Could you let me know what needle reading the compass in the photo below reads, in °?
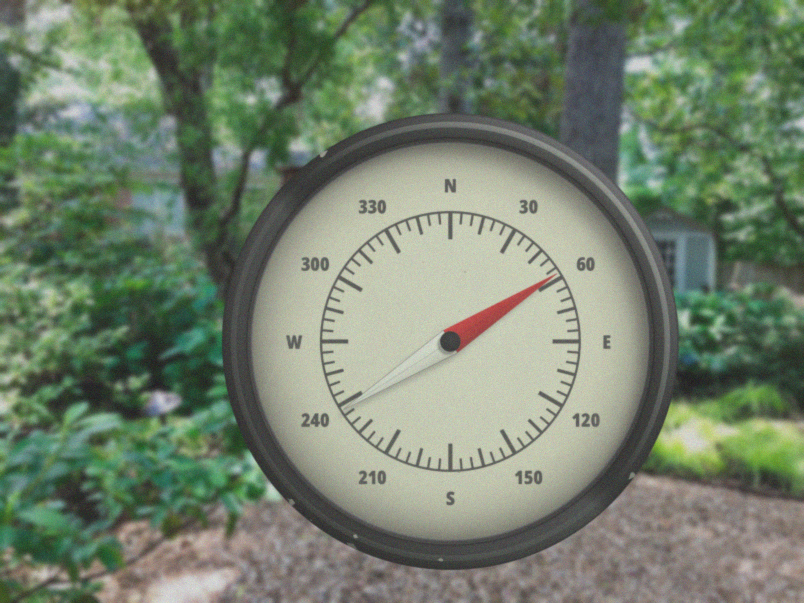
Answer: 57.5 °
